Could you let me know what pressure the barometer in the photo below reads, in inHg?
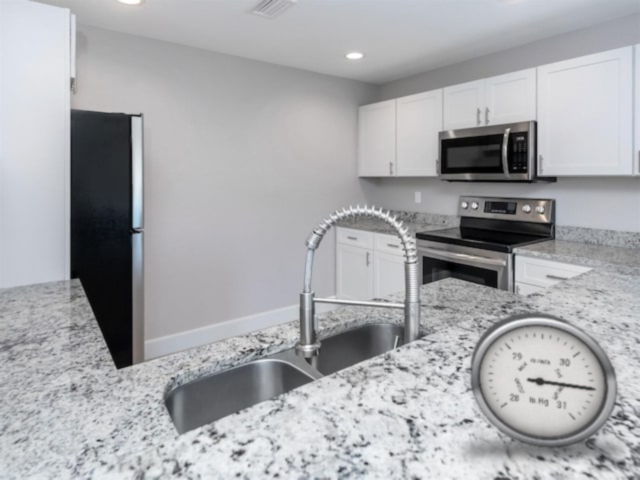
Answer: 30.5 inHg
